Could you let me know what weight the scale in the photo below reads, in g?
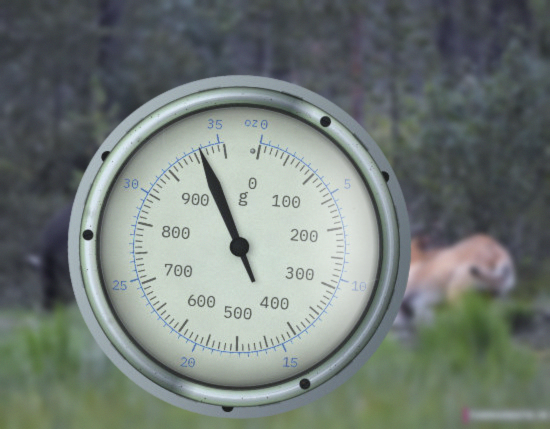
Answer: 960 g
